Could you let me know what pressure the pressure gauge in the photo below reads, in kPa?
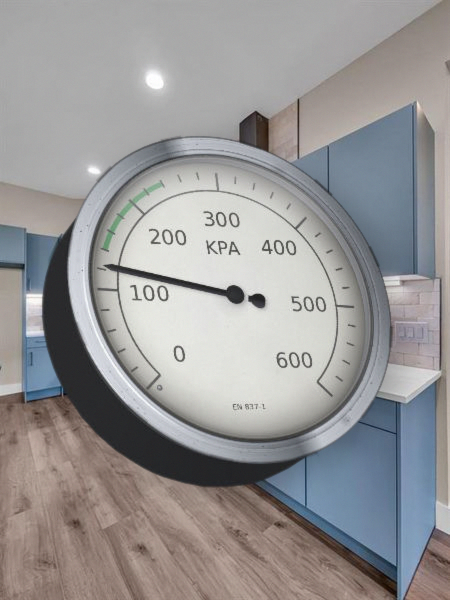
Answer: 120 kPa
